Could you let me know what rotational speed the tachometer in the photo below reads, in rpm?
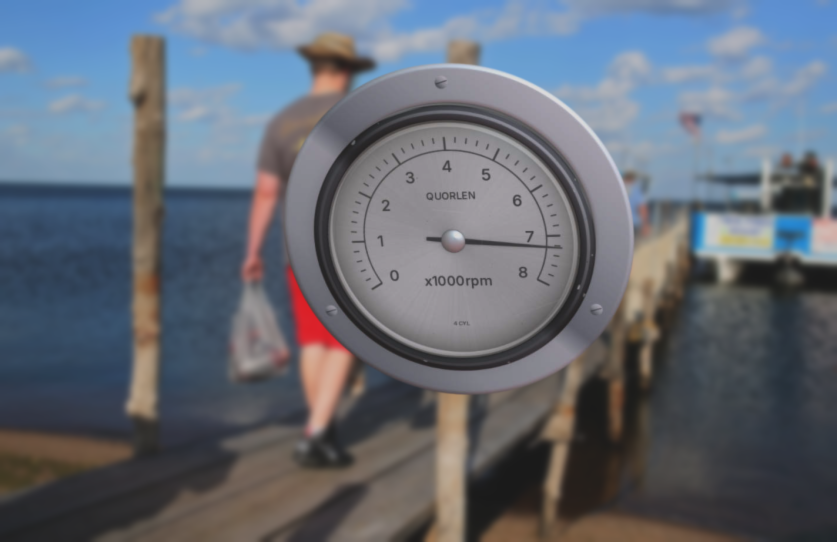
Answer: 7200 rpm
